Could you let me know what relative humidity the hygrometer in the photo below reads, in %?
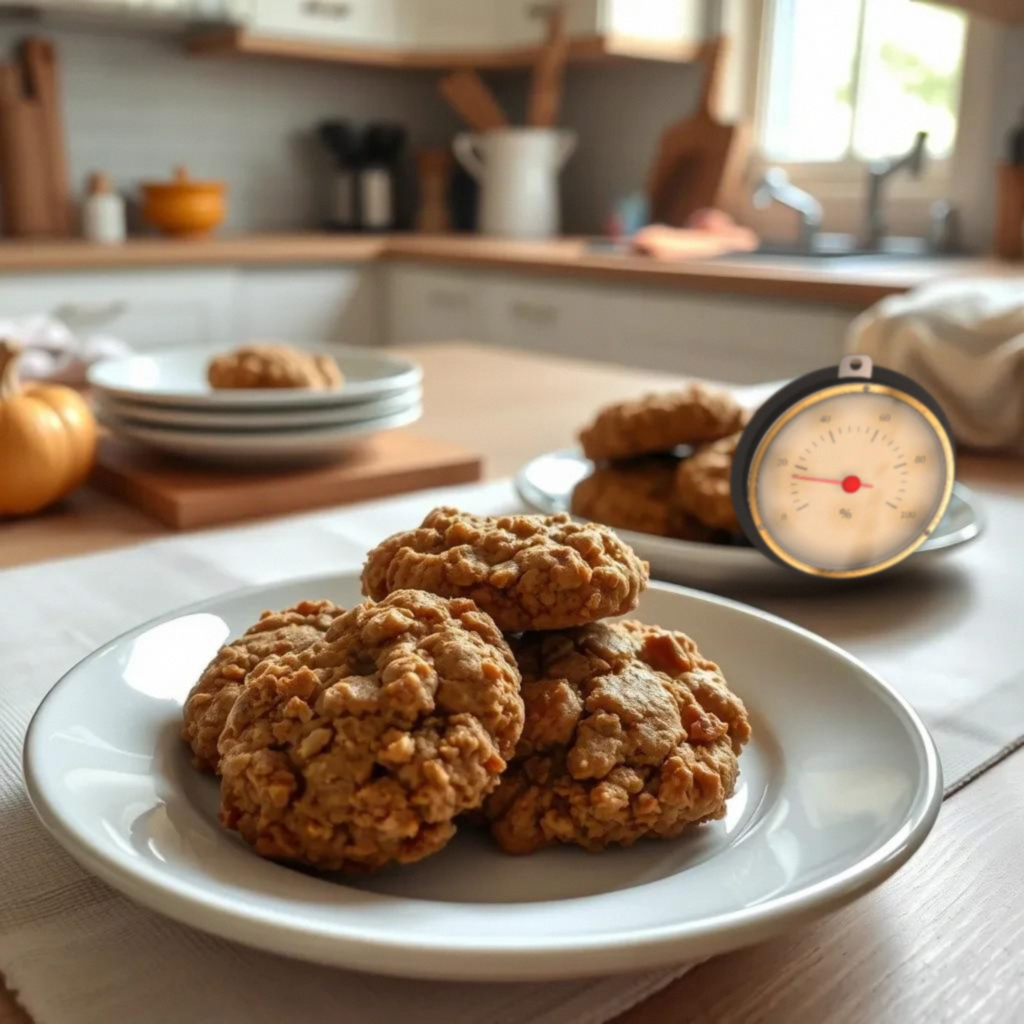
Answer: 16 %
